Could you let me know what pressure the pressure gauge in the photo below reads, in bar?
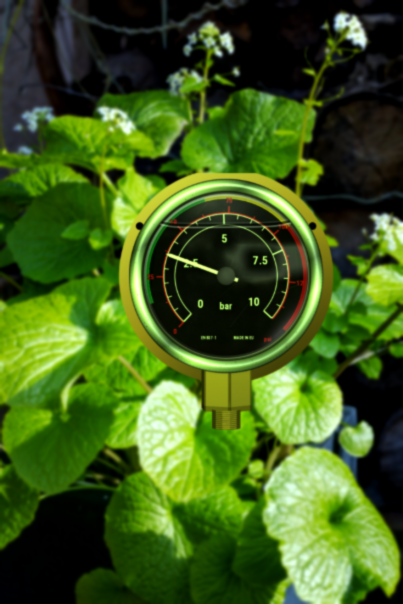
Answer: 2.5 bar
